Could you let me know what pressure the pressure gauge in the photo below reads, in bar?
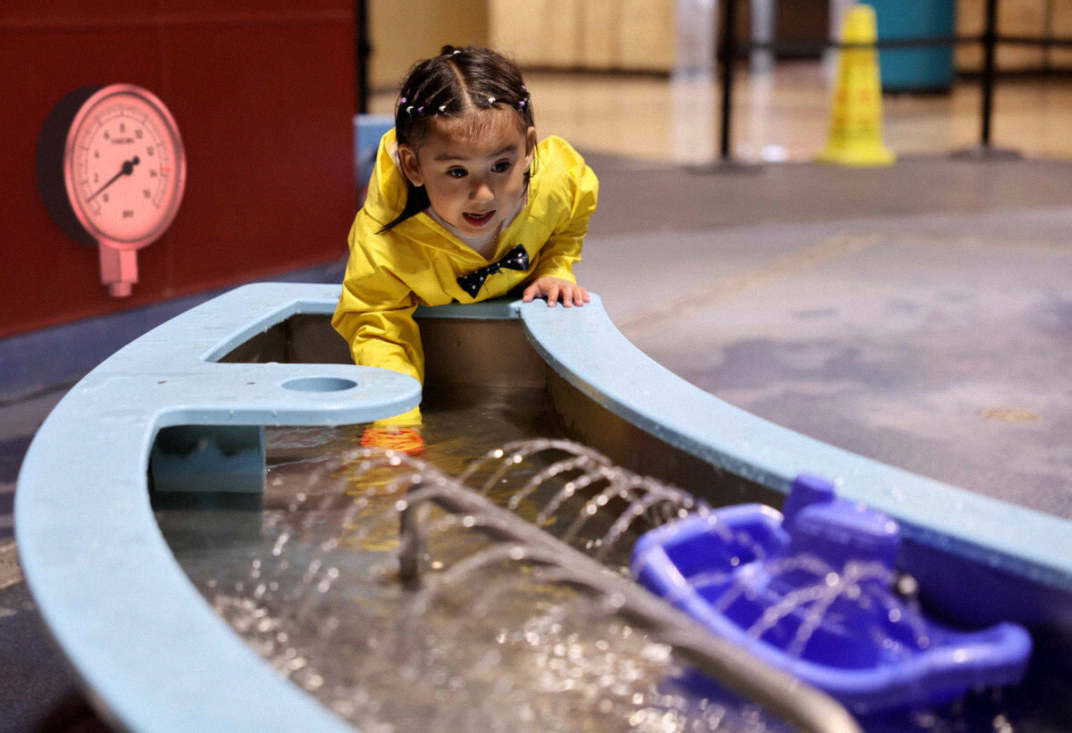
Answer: 1 bar
